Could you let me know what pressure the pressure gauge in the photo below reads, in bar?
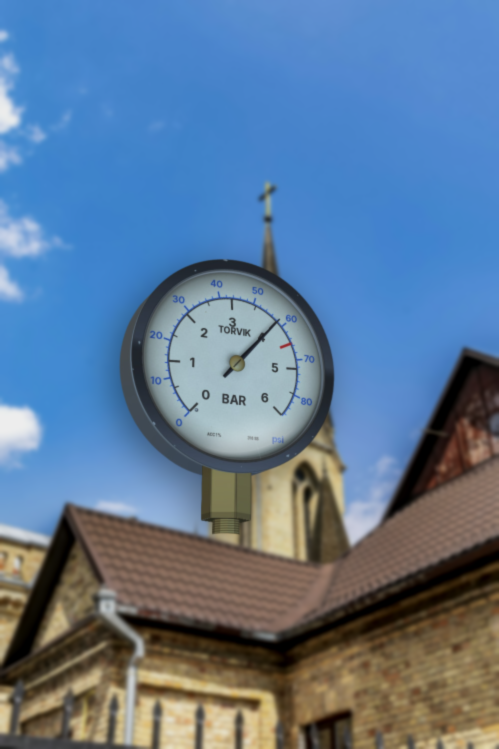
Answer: 4 bar
